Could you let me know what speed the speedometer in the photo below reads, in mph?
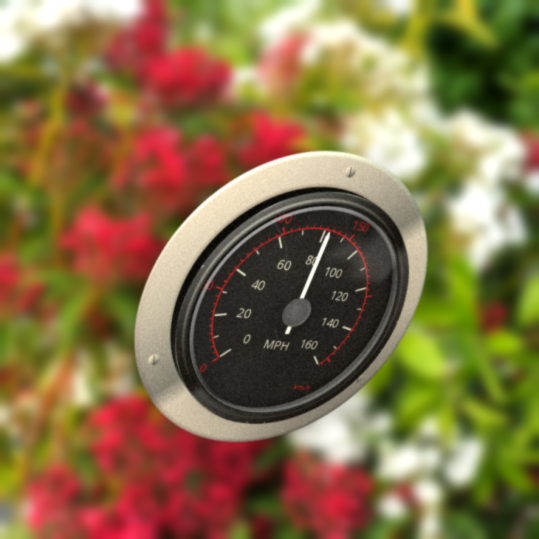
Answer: 80 mph
